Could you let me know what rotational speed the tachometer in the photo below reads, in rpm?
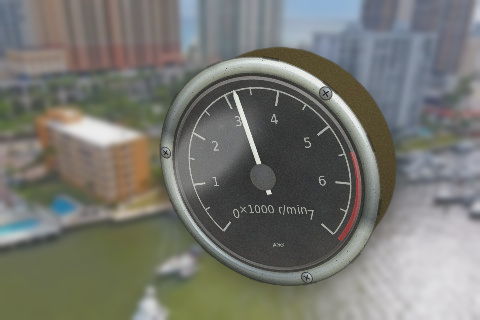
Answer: 3250 rpm
